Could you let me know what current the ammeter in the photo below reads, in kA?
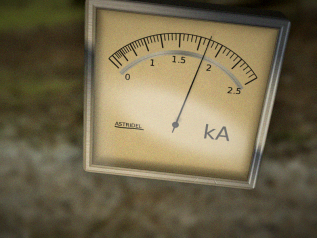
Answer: 1.85 kA
